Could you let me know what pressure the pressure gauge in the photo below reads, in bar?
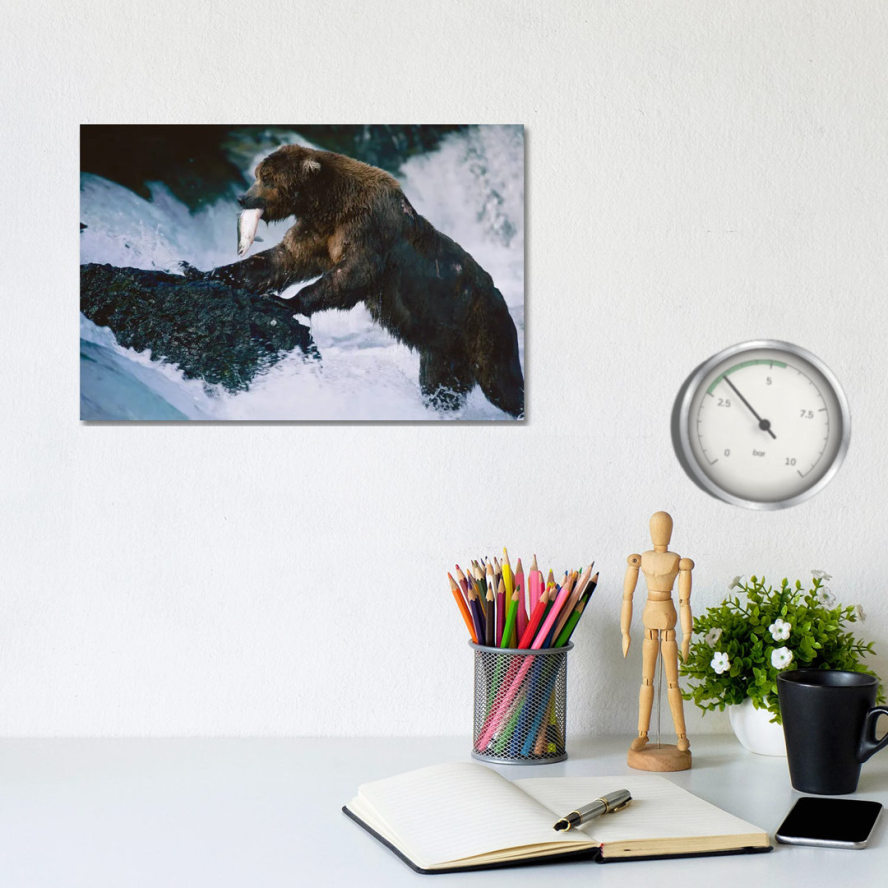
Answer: 3.25 bar
